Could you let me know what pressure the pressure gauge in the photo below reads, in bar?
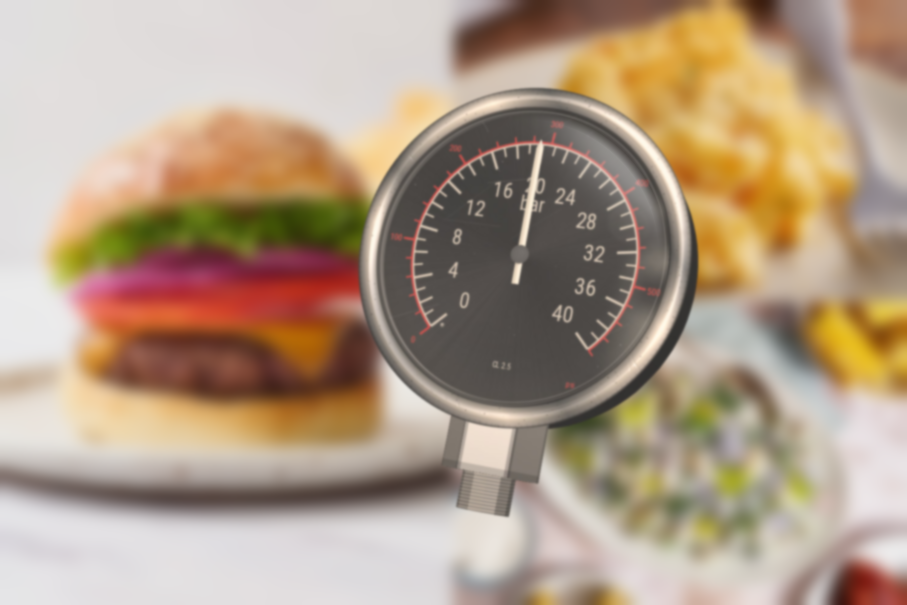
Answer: 20 bar
